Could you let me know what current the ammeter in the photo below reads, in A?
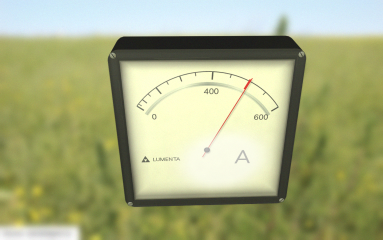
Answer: 500 A
